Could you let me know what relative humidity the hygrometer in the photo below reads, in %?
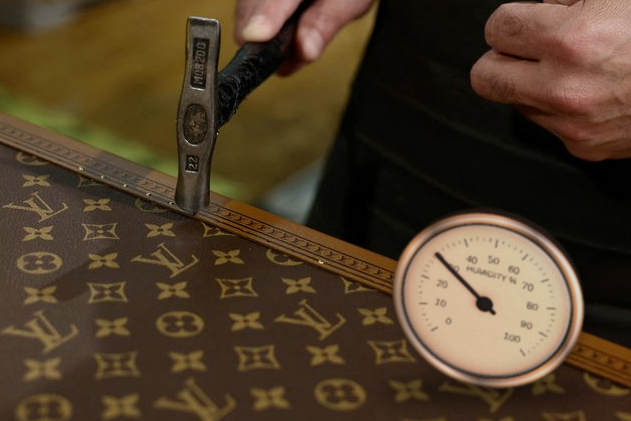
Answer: 30 %
